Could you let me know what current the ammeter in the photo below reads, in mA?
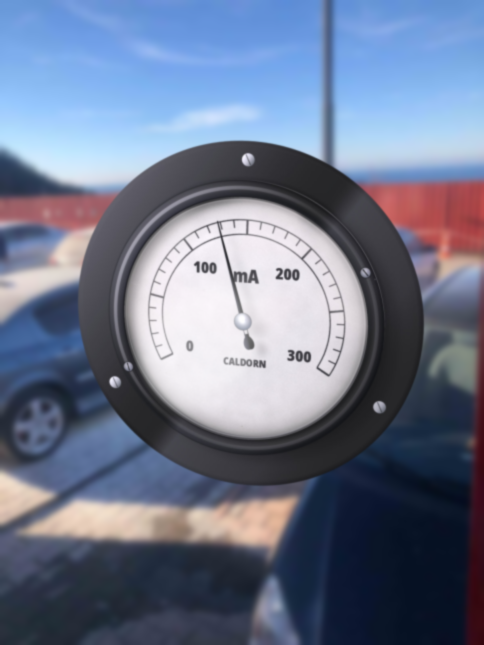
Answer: 130 mA
